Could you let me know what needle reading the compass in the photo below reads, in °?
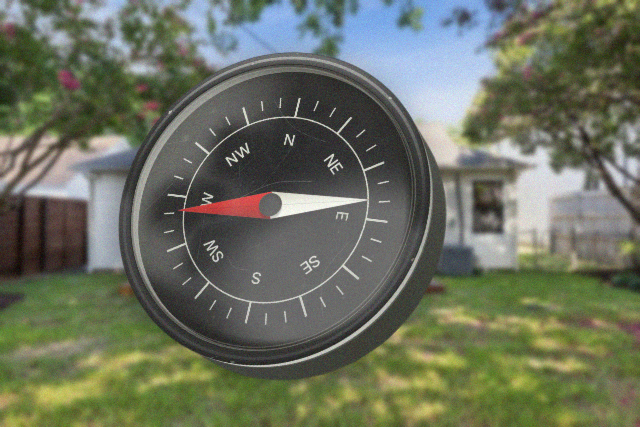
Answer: 260 °
